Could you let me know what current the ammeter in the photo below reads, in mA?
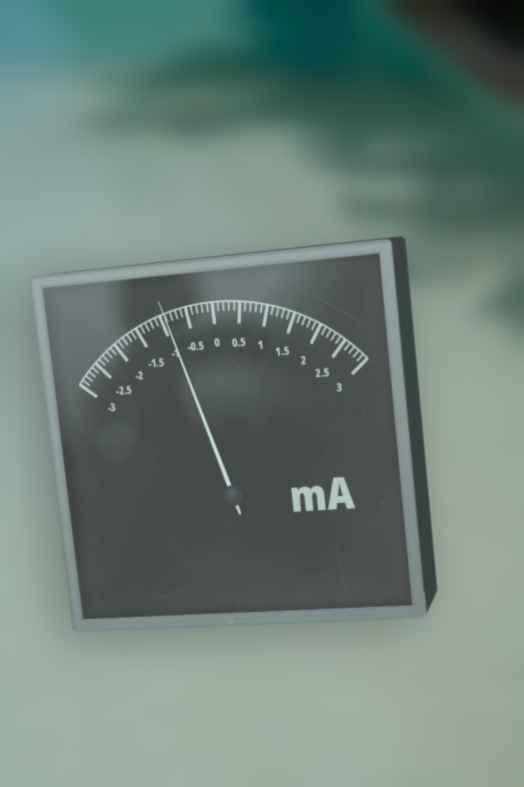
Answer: -0.9 mA
